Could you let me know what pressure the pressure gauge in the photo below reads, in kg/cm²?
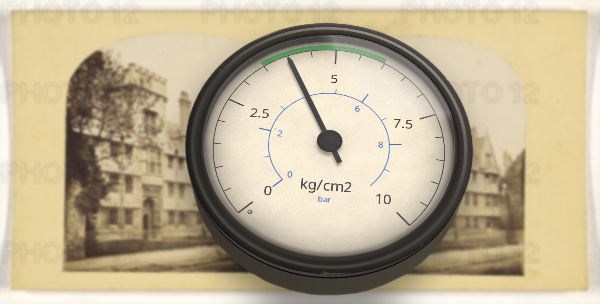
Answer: 4 kg/cm²
